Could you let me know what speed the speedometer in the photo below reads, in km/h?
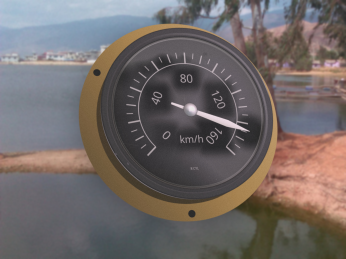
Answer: 145 km/h
